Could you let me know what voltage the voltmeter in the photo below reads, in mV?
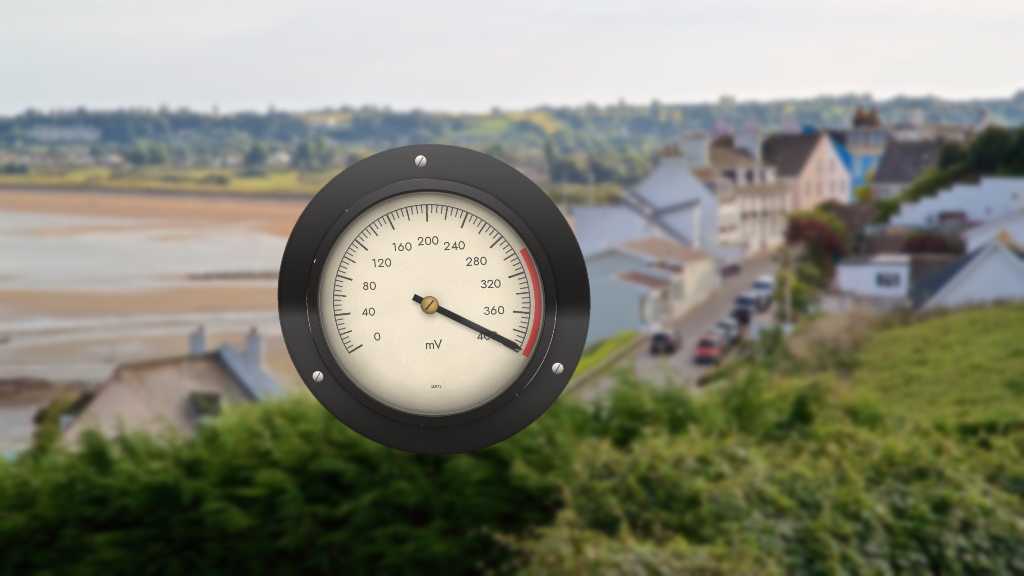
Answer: 395 mV
